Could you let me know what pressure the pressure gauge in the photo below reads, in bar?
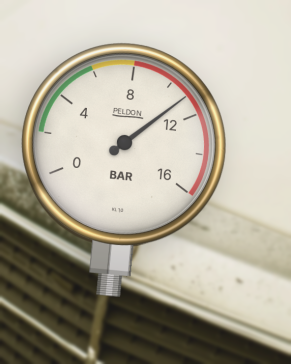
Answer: 11 bar
